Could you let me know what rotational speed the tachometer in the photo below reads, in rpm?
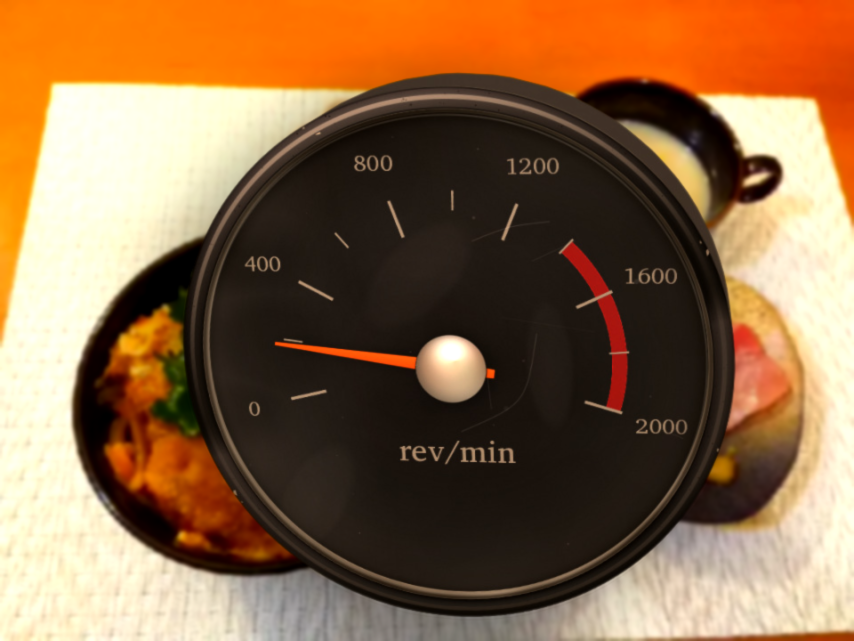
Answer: 200 rpm
